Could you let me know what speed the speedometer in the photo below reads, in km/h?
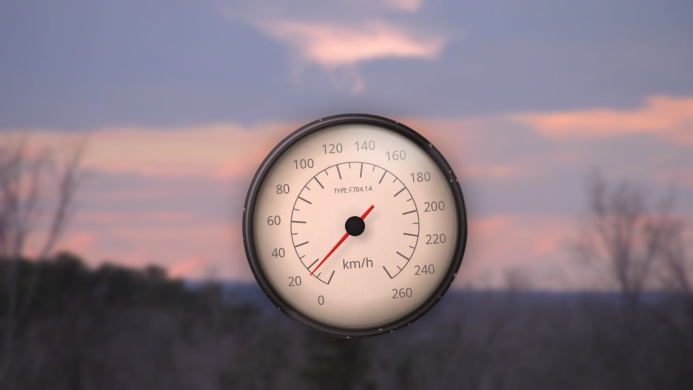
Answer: 15 km/h
